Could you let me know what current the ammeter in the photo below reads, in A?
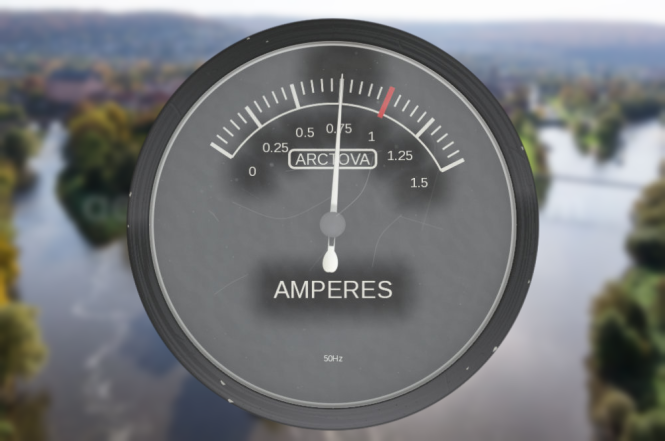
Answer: 0.75 A
